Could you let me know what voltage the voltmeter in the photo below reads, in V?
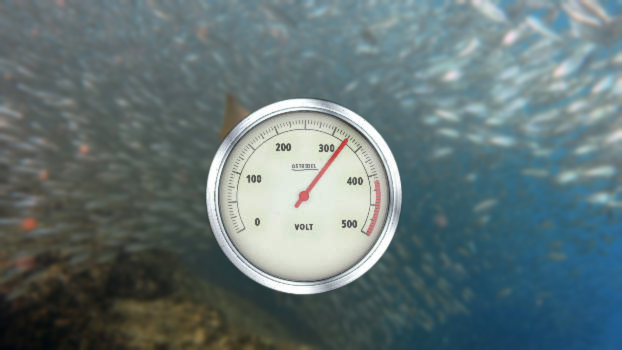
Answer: 325 V
